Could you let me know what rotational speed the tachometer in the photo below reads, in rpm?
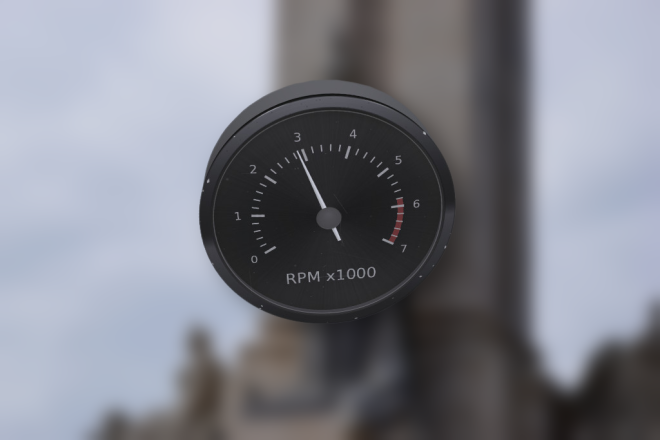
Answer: 2900 rpm
